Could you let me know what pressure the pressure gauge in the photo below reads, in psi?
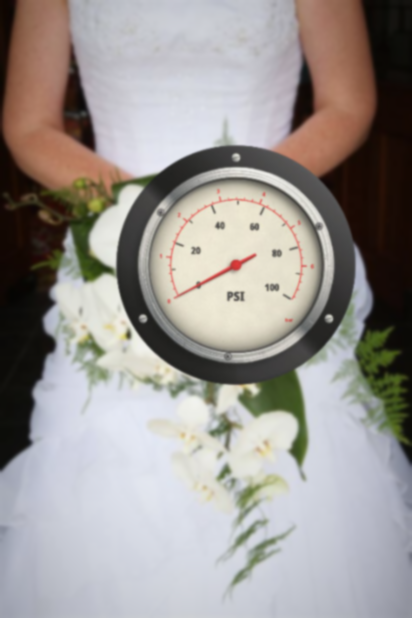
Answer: 0 psi
